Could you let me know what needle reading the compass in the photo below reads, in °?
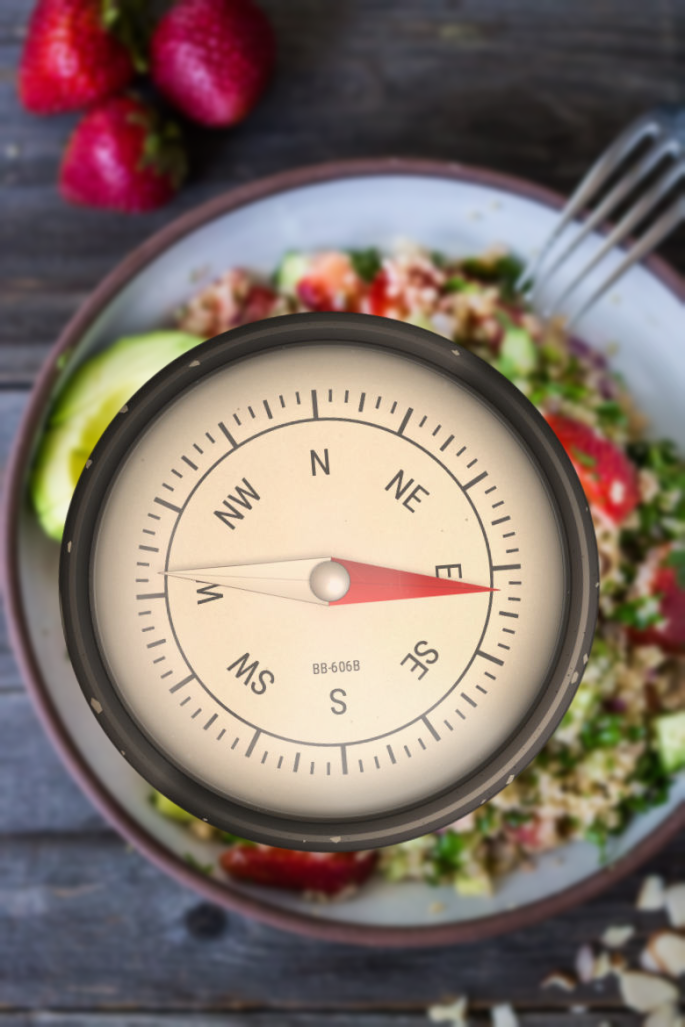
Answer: 97.5 °
